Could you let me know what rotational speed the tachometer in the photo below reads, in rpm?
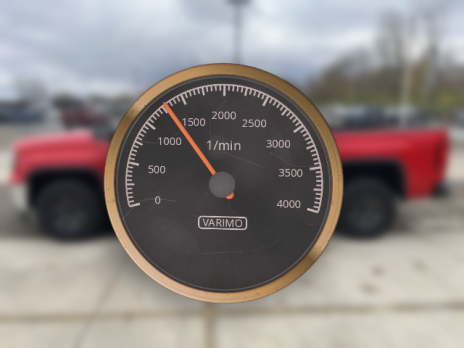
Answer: 1300 rpm
